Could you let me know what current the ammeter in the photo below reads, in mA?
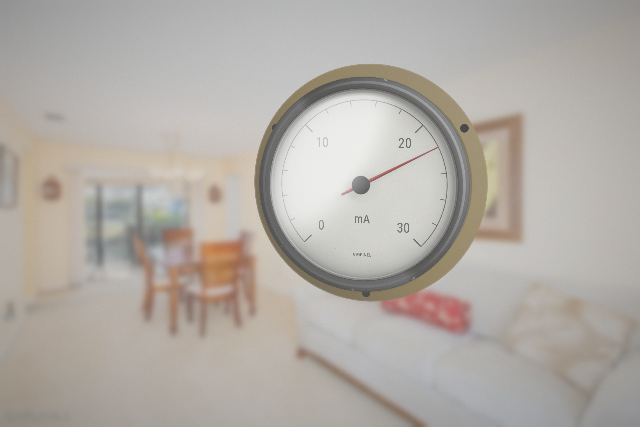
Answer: 22 mA
